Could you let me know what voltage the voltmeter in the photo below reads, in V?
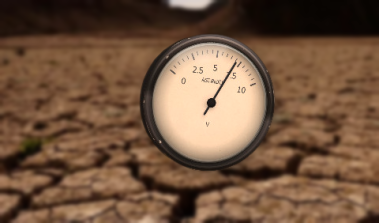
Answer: 7 V
